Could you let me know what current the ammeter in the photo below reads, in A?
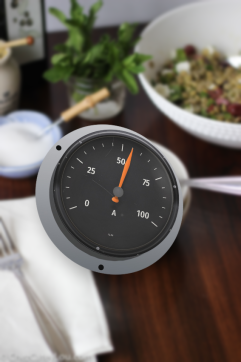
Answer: 55 A
